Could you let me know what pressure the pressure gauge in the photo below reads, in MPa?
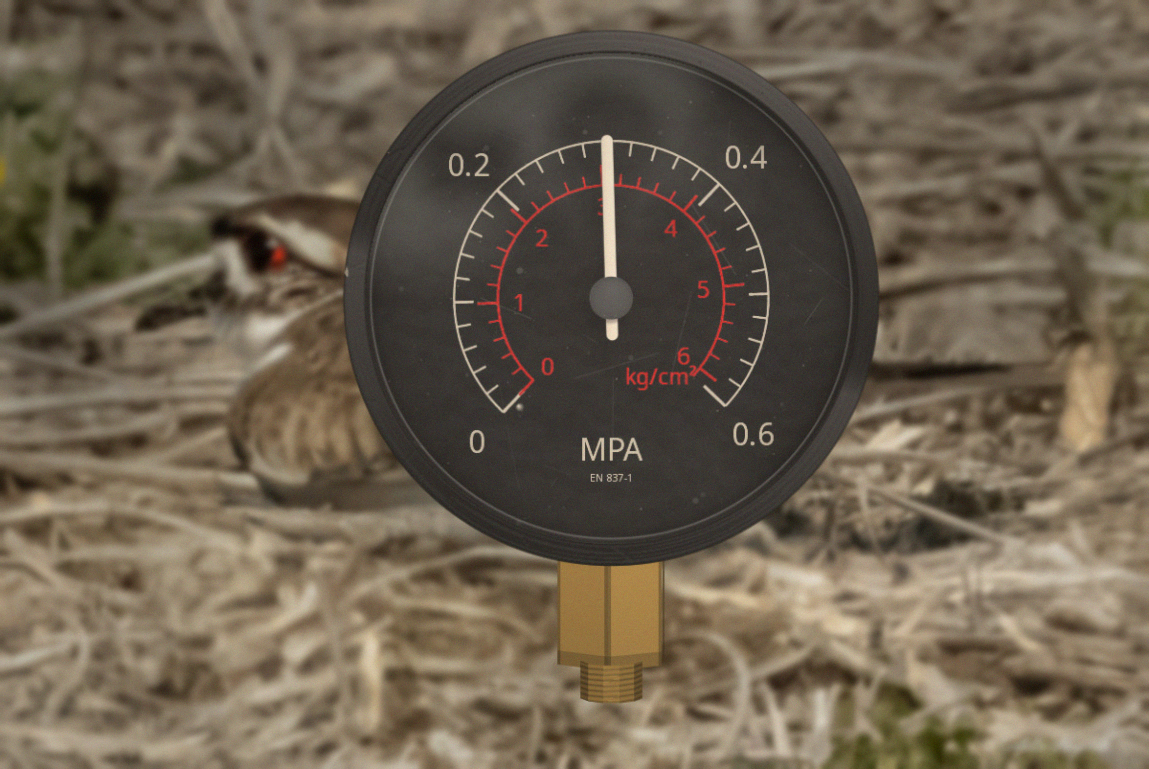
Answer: 0.3 MPa
